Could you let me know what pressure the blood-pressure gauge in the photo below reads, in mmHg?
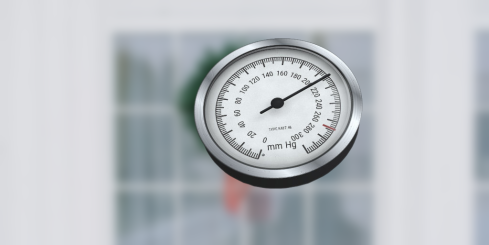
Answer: 210 mmHg
